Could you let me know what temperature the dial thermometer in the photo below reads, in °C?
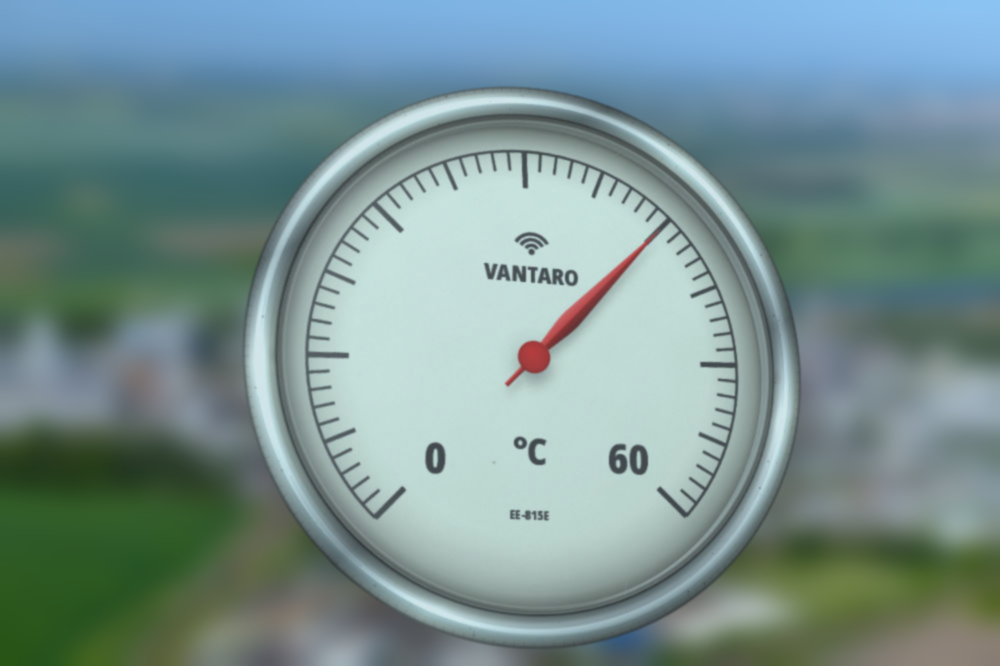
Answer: 40 °C
